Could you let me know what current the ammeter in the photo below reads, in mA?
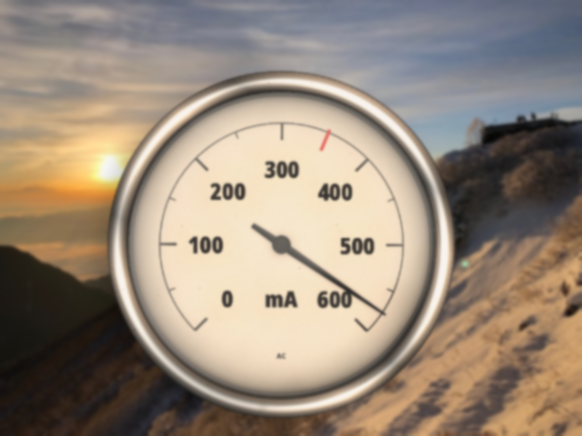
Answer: 575 mA
